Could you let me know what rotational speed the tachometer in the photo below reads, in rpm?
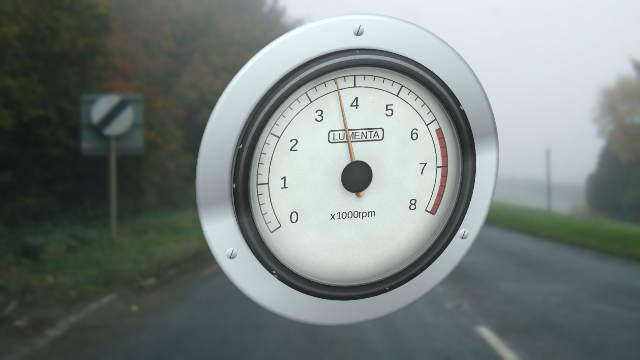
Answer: 3600 rpm
